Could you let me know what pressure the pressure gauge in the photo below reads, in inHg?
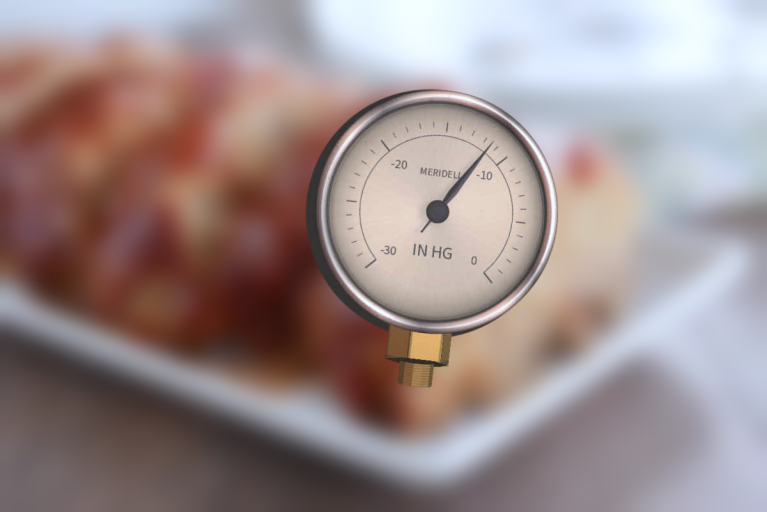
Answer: -11.5 inHg
